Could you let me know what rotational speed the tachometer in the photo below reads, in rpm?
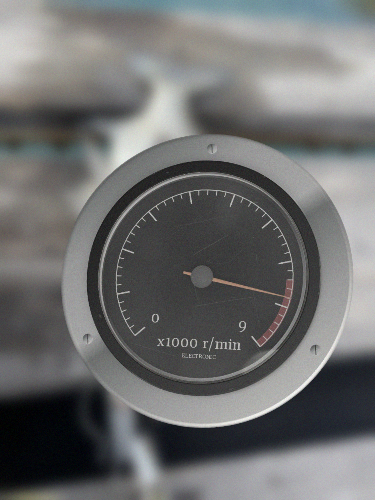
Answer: 7800 rpm
